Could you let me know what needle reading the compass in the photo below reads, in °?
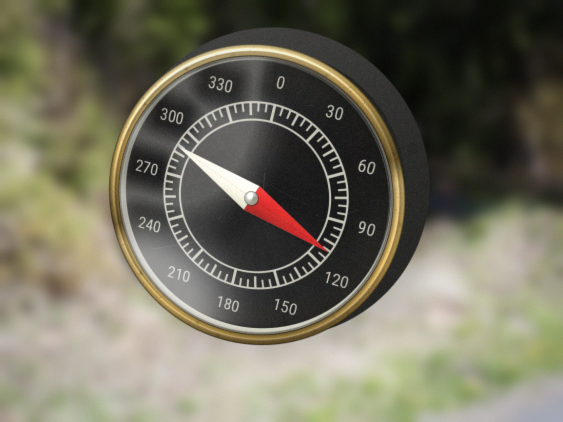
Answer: 110 °
